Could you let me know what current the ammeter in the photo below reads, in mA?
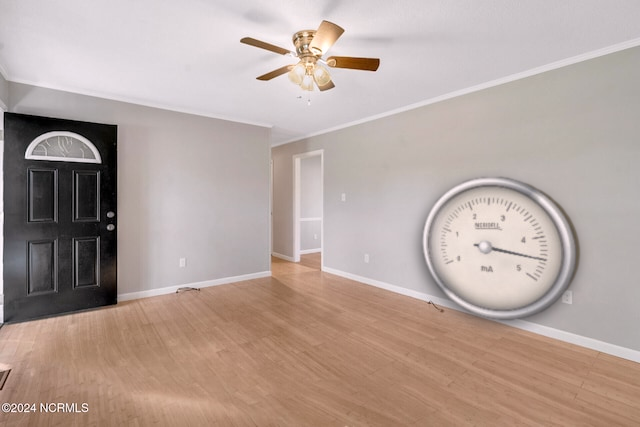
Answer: 4.5 mA
